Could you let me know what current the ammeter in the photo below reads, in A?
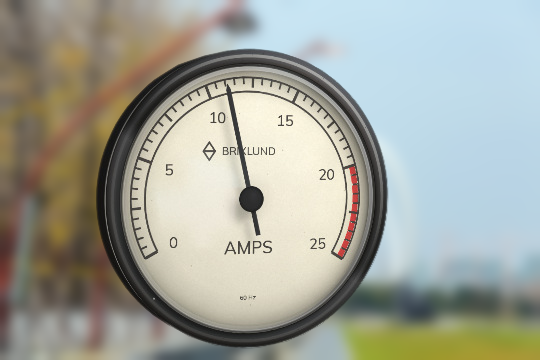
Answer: 11 A
